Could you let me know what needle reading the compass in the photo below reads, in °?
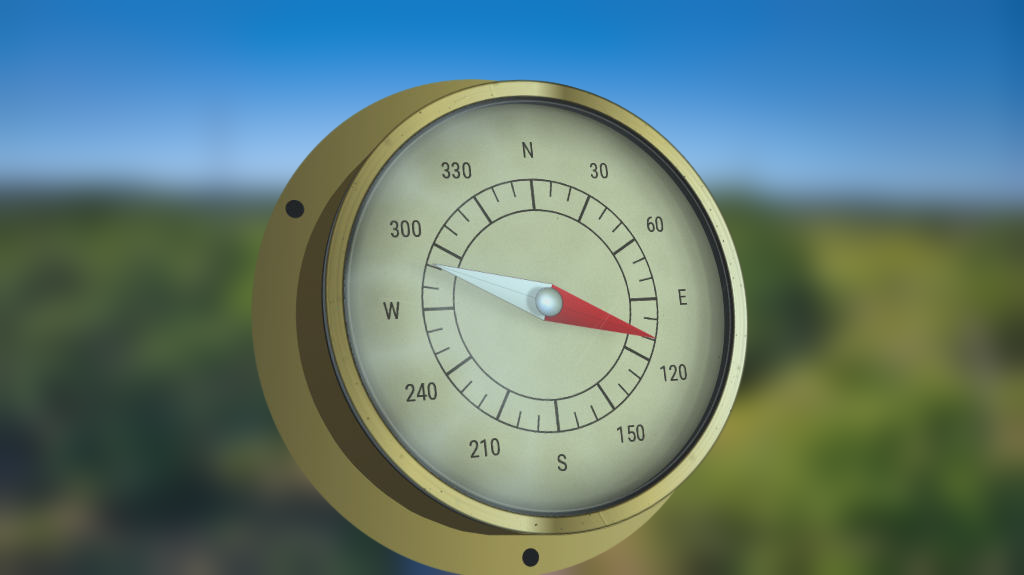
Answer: 110 °
